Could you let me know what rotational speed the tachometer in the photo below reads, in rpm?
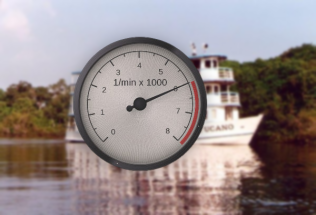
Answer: 6000 rpm
